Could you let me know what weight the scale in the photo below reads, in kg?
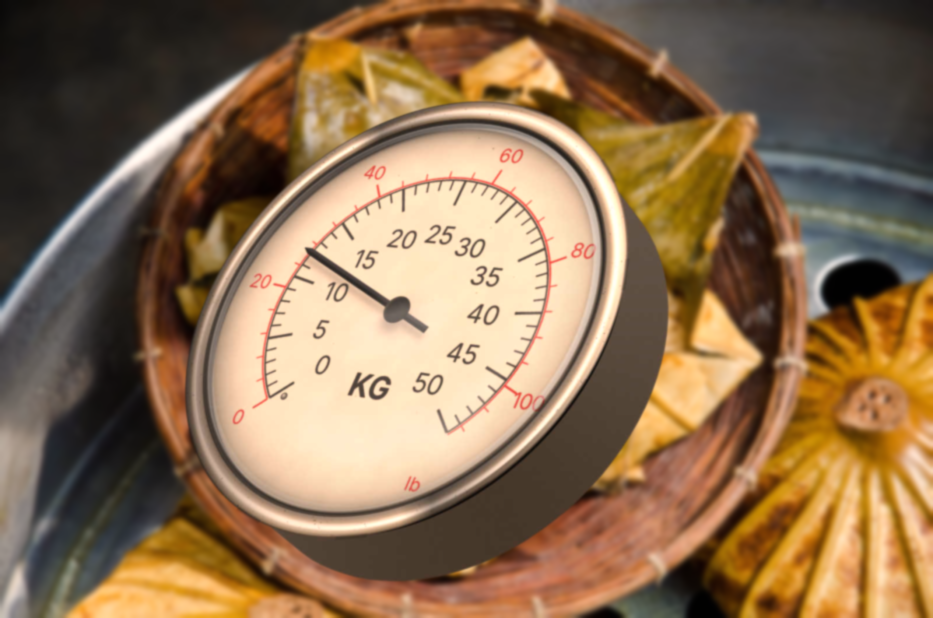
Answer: 12 kg
